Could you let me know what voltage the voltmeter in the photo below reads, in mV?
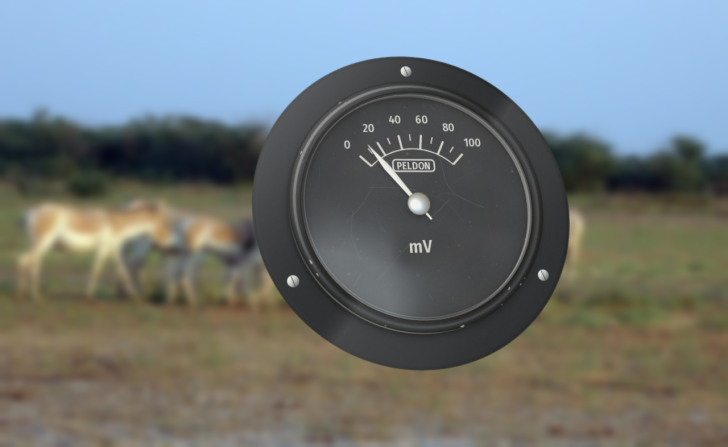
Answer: 10 mV
